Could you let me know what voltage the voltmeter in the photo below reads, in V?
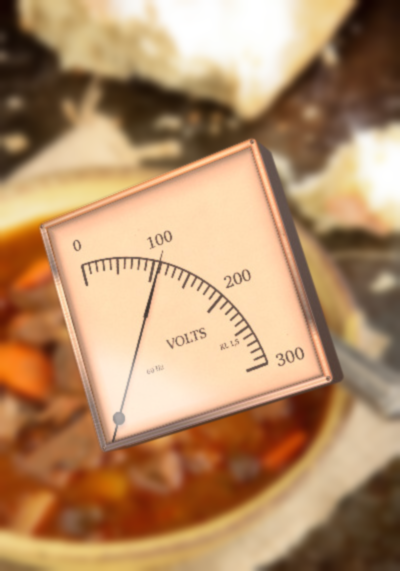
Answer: 110 V
